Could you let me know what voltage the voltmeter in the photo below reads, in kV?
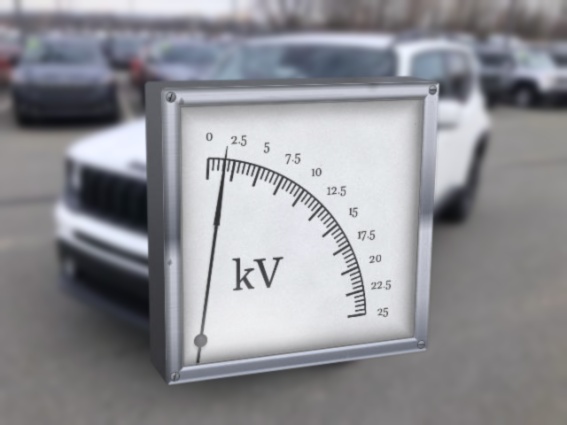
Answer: 1.5 kV
